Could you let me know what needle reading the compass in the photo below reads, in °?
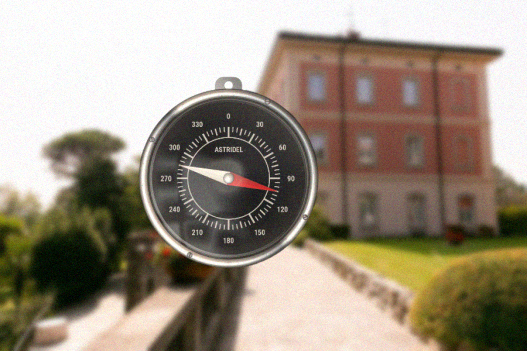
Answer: 105 °
